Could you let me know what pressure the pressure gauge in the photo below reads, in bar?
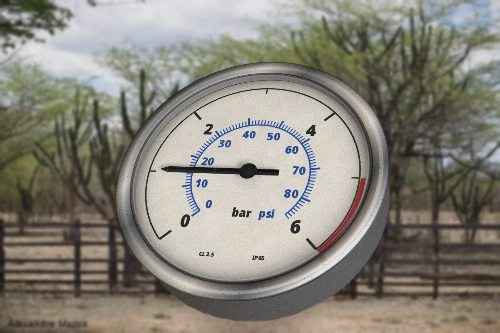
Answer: 1 bar
